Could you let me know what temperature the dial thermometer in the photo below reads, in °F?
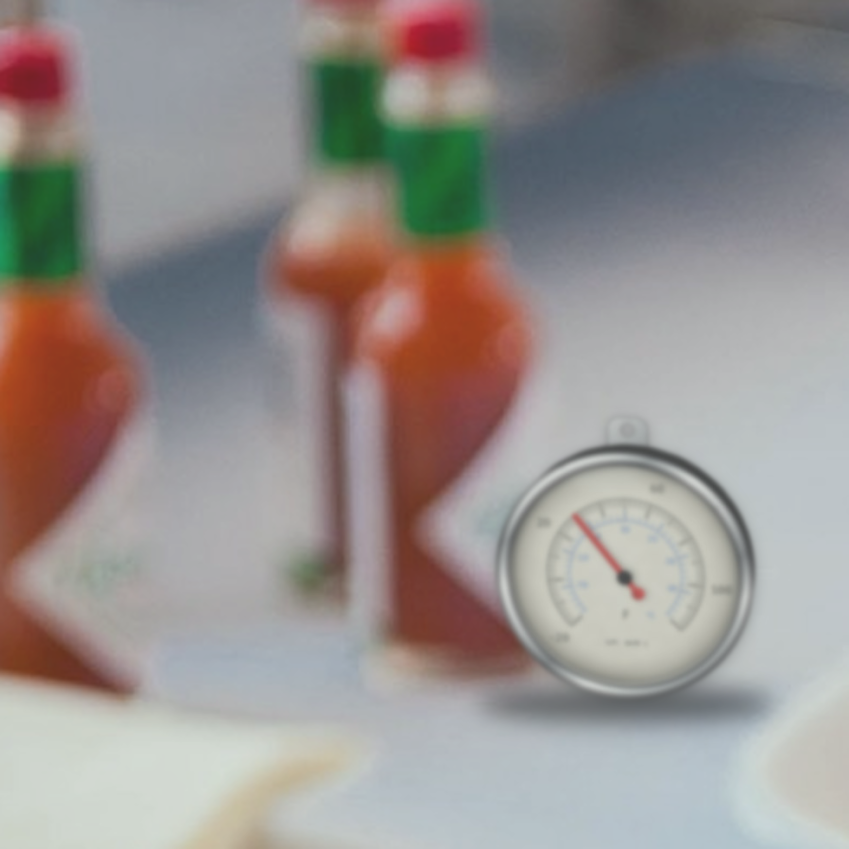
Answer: 30 °F
